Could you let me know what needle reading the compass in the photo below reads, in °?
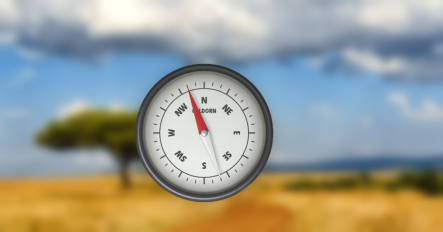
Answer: 340 °
